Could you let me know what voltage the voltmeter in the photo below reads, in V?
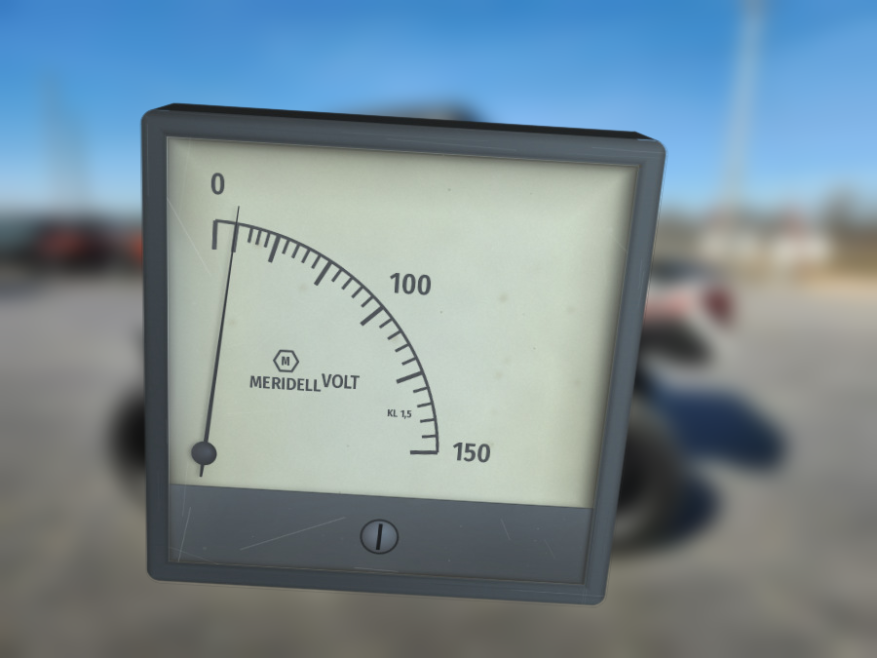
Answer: 25 V
